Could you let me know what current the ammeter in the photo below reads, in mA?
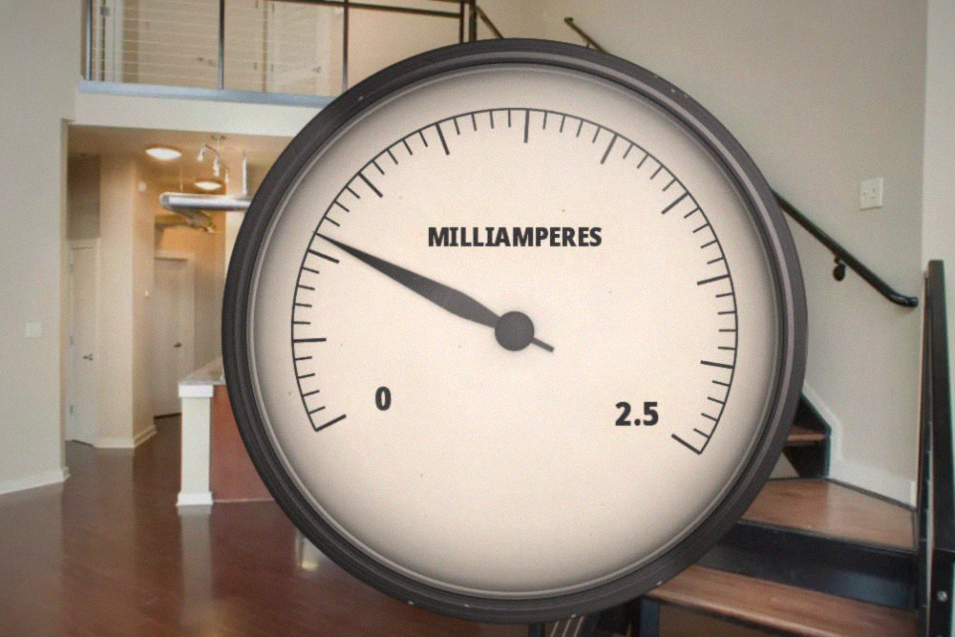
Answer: 0.55 mA
